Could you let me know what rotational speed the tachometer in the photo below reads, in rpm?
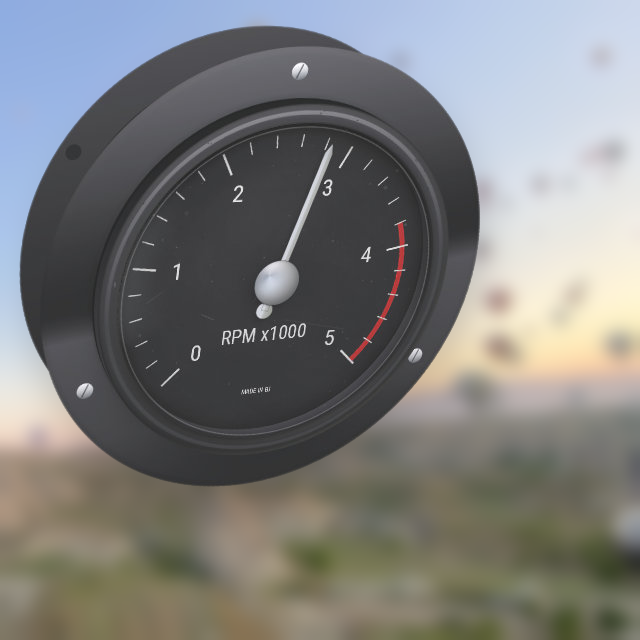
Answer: 2800 rpm
